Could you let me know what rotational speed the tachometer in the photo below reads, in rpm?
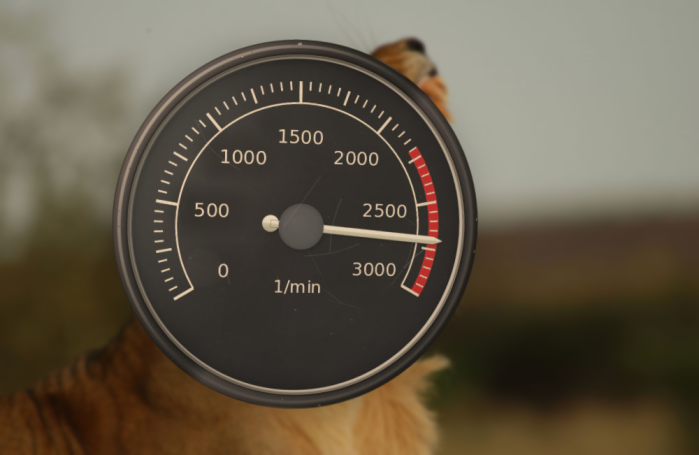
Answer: 2700 rpm
